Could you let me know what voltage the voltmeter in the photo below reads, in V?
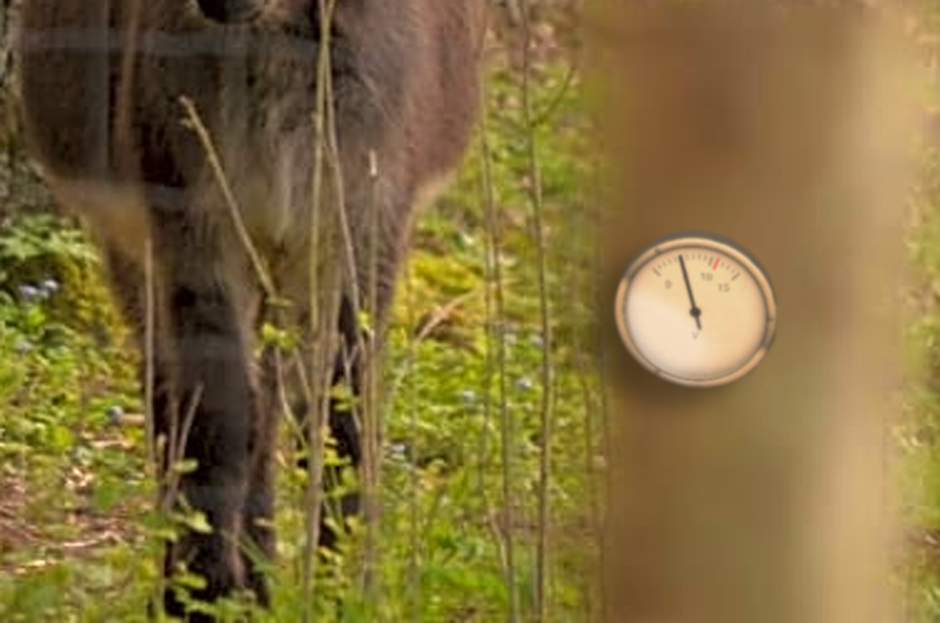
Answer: 5 V
